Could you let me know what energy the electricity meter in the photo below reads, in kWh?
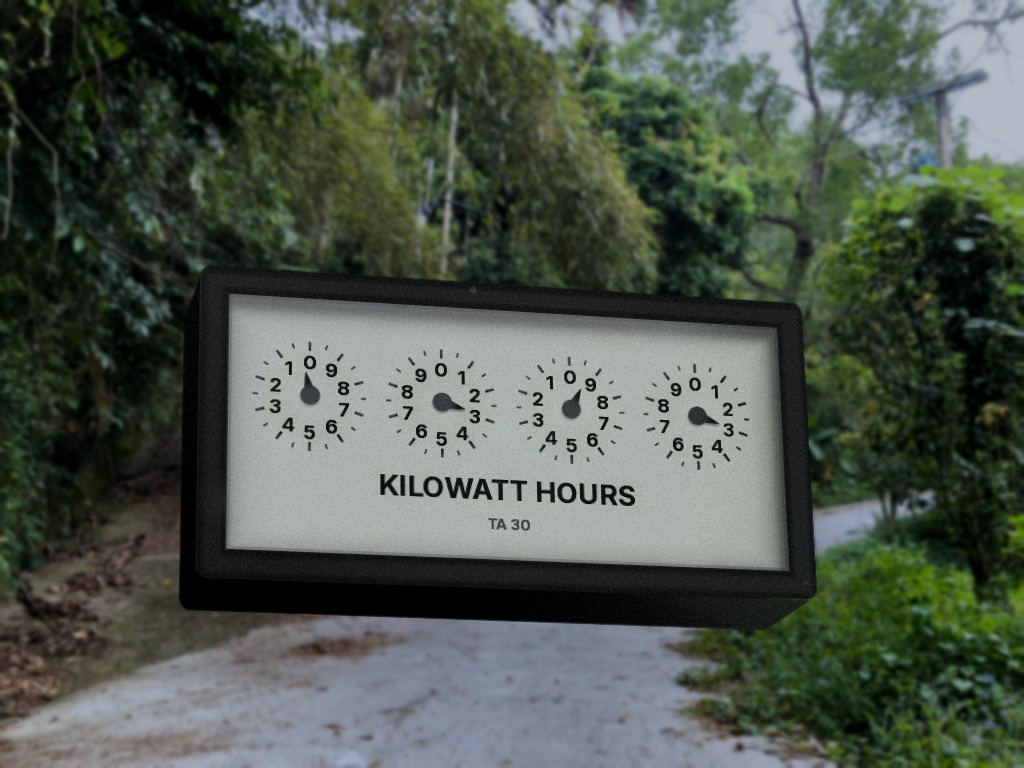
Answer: 293 kWh
